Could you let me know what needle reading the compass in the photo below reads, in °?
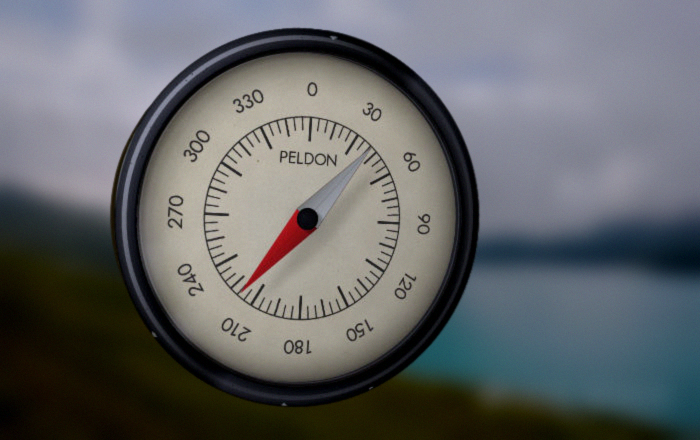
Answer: 220 °
